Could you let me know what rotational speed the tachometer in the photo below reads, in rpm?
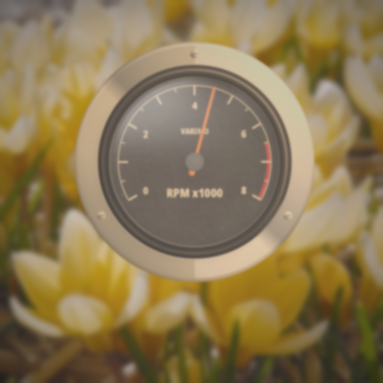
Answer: 4500 rpm
